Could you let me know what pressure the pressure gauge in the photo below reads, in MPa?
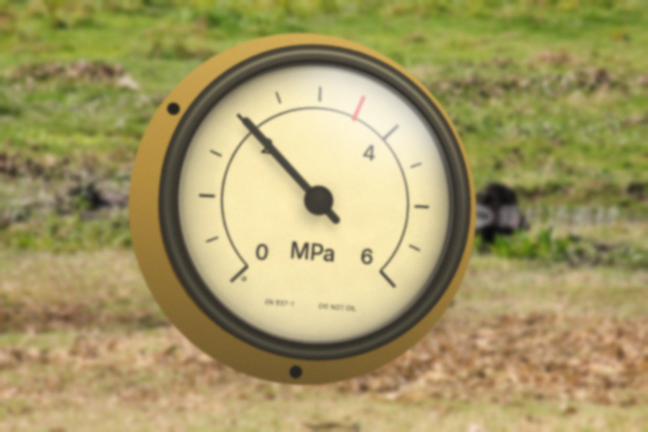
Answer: 2 MPa
